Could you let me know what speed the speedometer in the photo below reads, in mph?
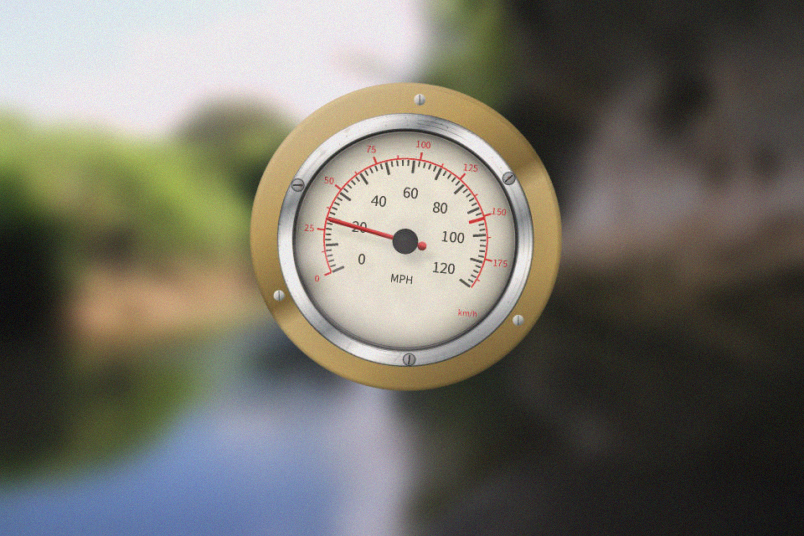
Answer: 20 mph
